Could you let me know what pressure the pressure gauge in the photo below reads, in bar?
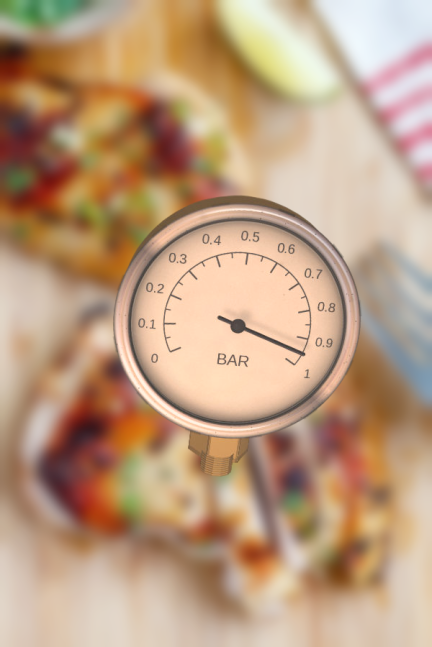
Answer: 0.95 bar
